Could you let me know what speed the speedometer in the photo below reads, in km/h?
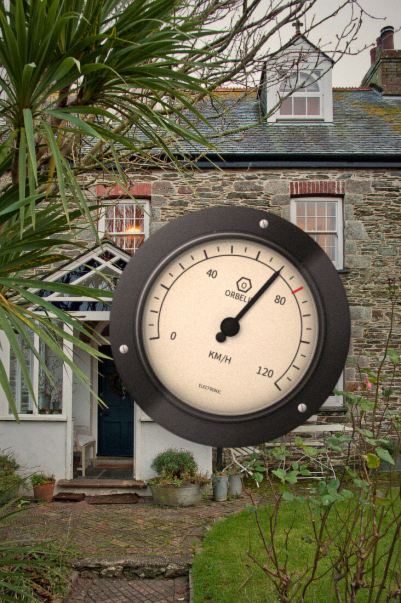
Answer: 70 km/h
